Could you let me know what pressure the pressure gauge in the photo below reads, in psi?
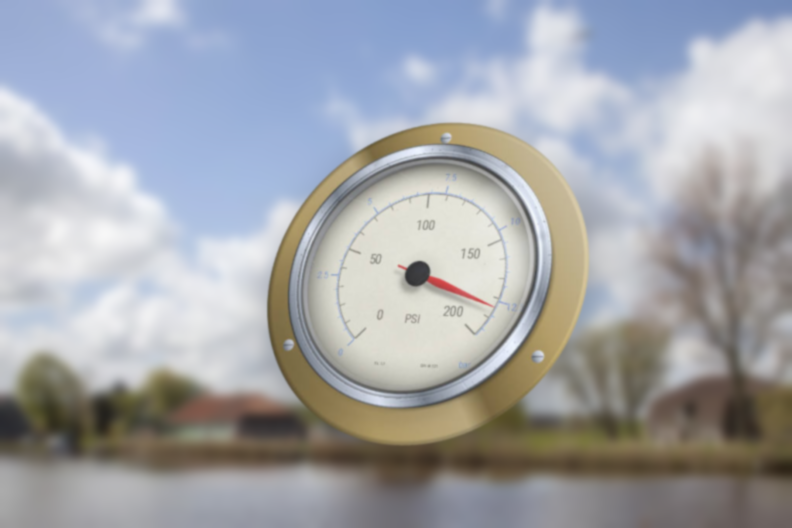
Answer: 185 psi
